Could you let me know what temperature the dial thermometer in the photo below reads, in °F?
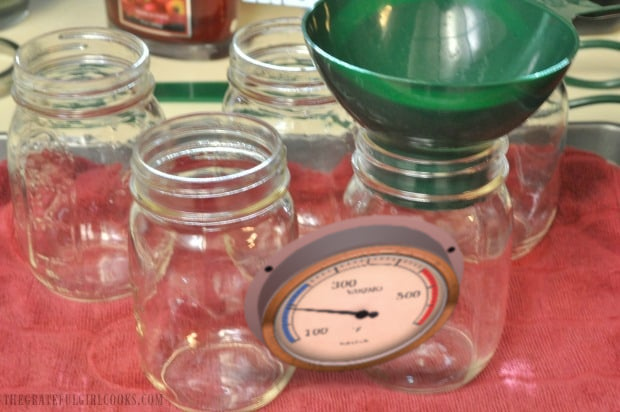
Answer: 200 °F
